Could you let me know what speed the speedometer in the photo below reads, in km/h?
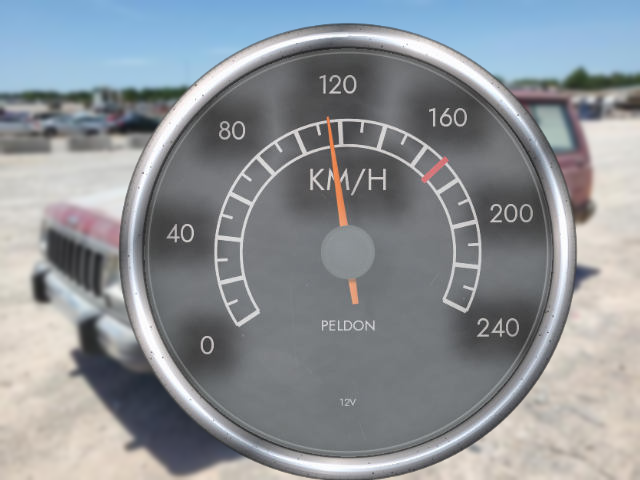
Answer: 115 km/h
